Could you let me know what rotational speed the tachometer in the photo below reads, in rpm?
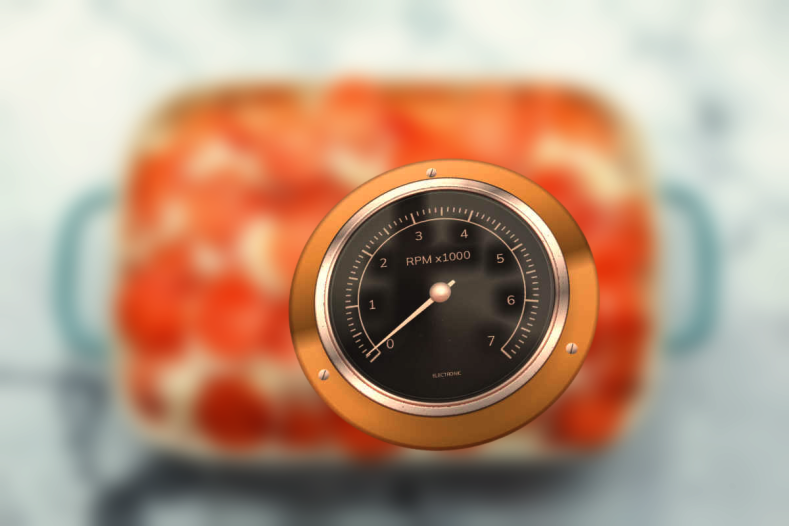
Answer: 100 rpm
